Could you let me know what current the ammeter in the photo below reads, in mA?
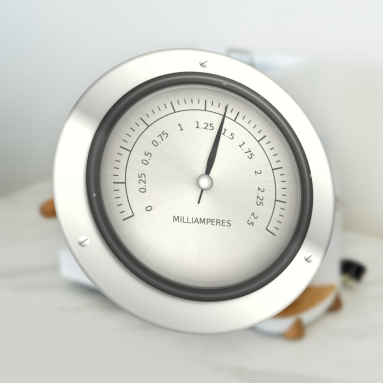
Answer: 1.4 mA
